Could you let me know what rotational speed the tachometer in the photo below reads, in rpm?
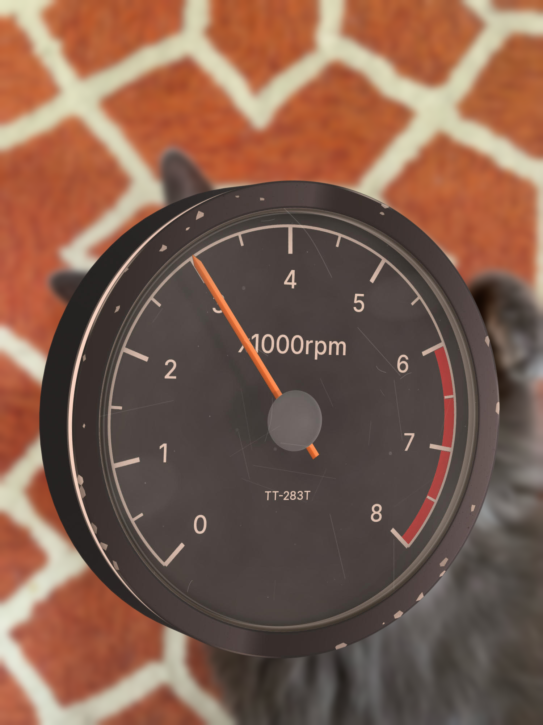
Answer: 3000 rpm
